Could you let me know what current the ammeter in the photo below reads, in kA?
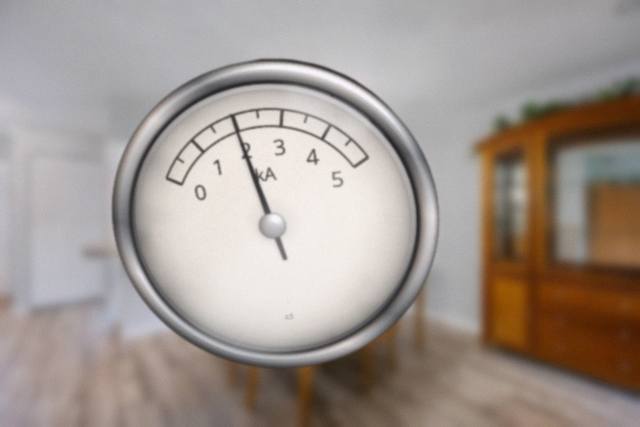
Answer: 2 kA
